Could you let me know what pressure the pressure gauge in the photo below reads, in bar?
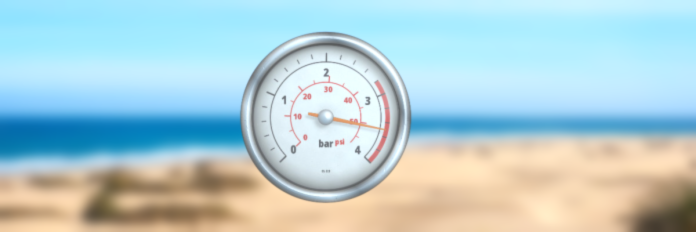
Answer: 3.5 bar
